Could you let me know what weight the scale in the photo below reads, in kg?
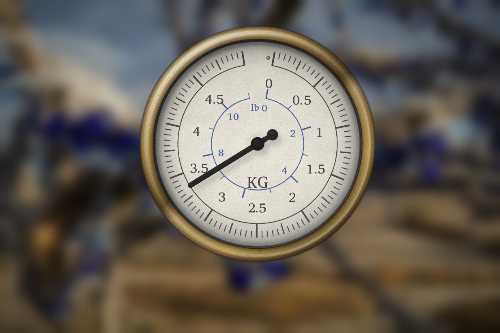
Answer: 3.35 kg
